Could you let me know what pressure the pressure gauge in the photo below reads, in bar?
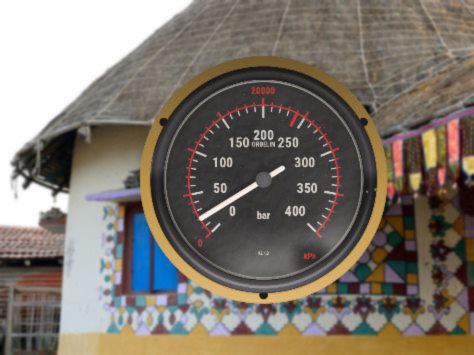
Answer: 20 bar
